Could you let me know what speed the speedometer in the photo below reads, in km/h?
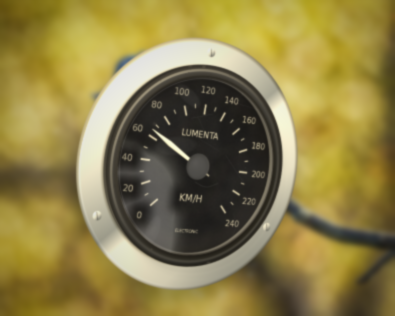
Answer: 65 km/h
